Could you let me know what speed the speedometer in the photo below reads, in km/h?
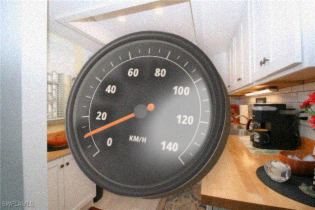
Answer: 10 km/h
